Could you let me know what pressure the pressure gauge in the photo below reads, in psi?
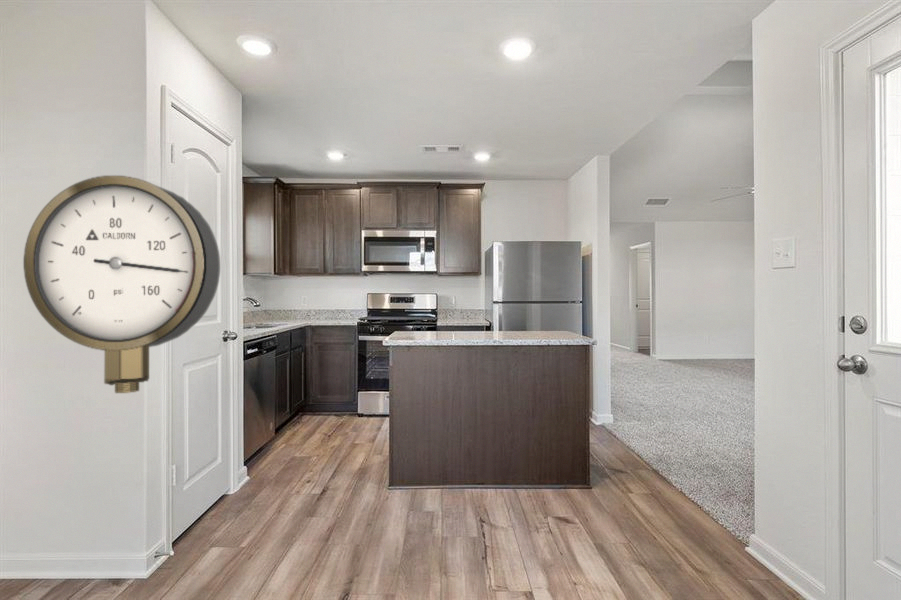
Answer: 140 psi
